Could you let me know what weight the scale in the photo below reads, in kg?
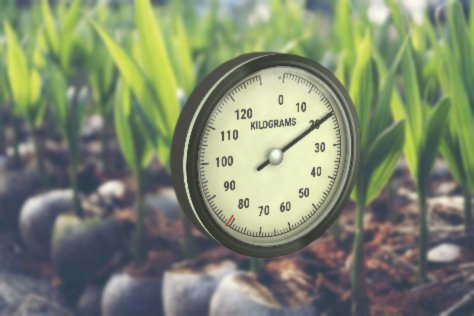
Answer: 20 kg
